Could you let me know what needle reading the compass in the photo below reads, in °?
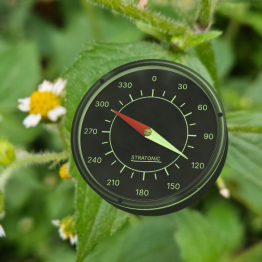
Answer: 300 °
